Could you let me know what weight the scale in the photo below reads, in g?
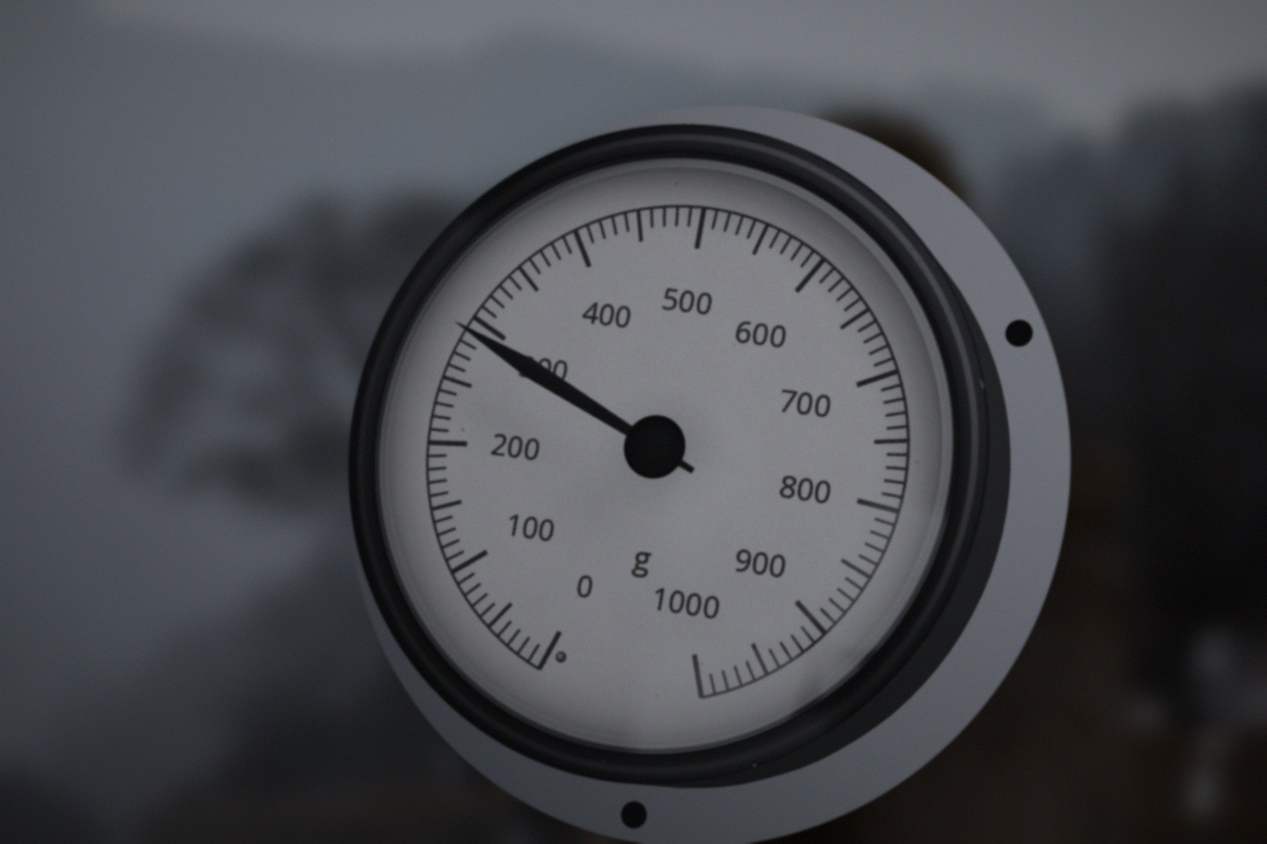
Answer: 290 g
